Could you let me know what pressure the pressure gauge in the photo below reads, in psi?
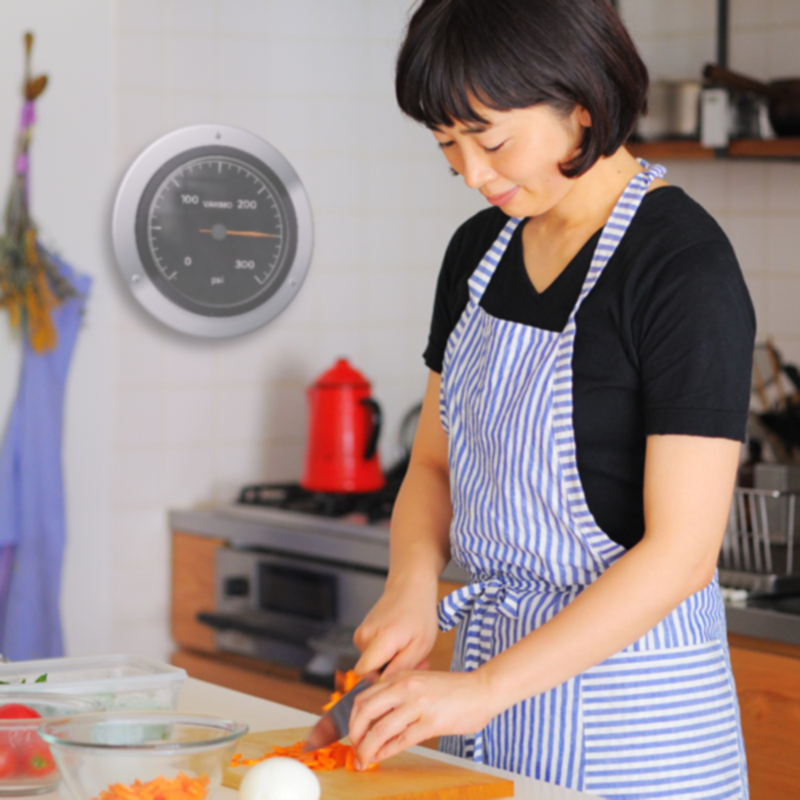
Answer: 250 psi
